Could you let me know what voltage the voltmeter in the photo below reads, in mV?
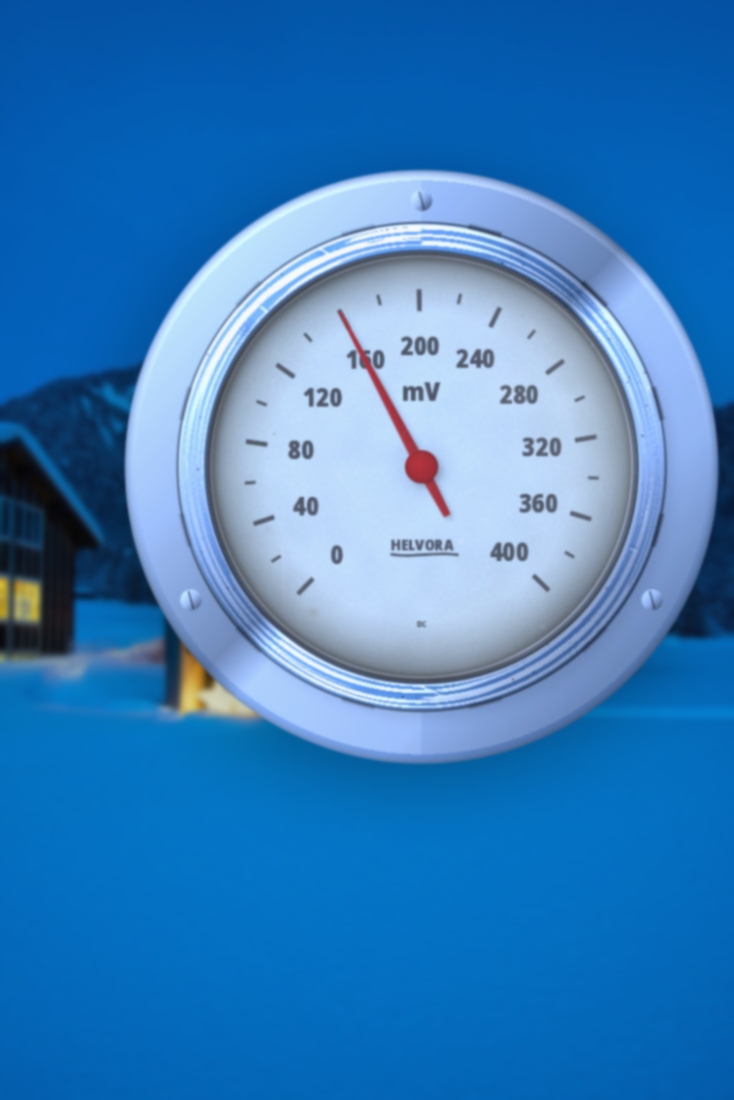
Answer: 160 mV
